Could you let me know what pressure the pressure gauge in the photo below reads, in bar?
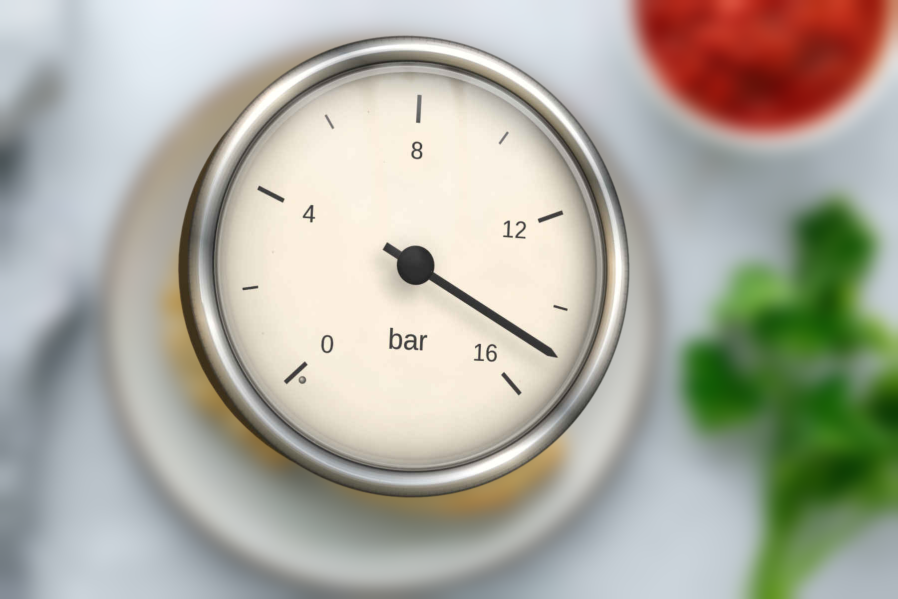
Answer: 15 bar
